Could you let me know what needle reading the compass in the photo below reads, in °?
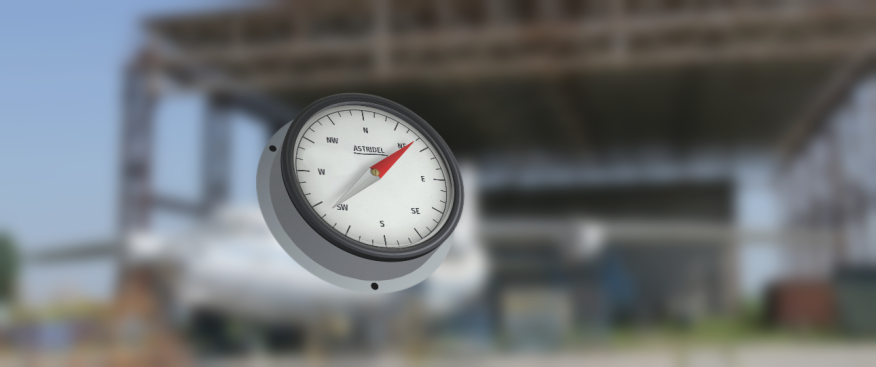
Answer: 50 °
